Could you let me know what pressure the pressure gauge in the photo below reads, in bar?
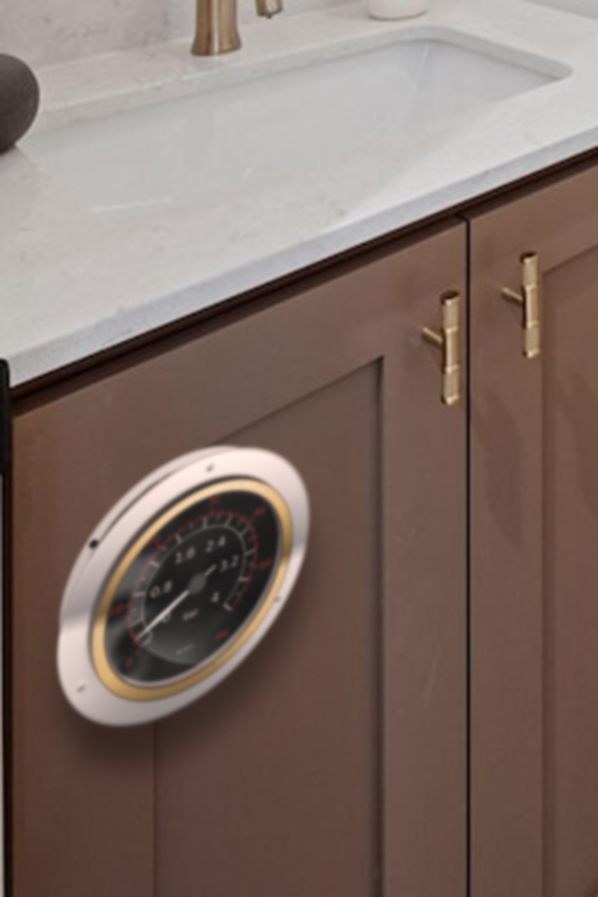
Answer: 0.2 bar
